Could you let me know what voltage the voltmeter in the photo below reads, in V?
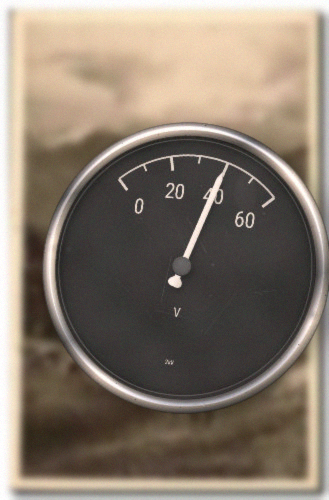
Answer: 40 V
